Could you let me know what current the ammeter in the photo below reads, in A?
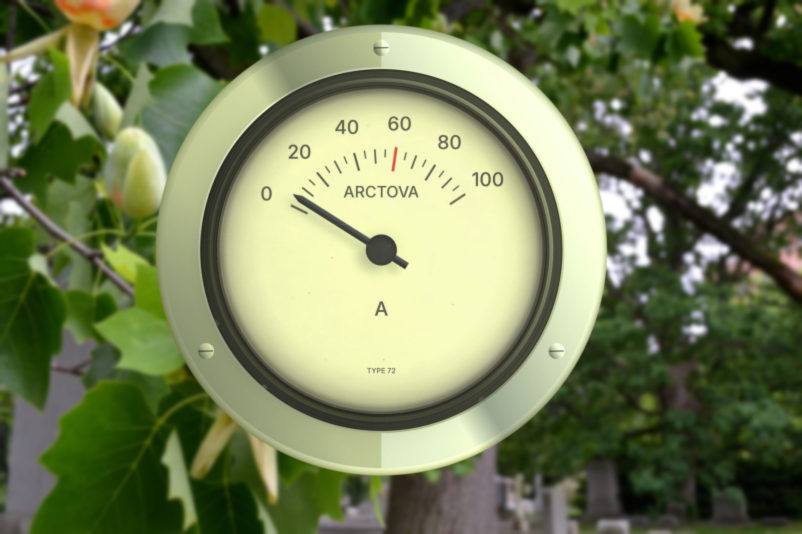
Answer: 5 A
